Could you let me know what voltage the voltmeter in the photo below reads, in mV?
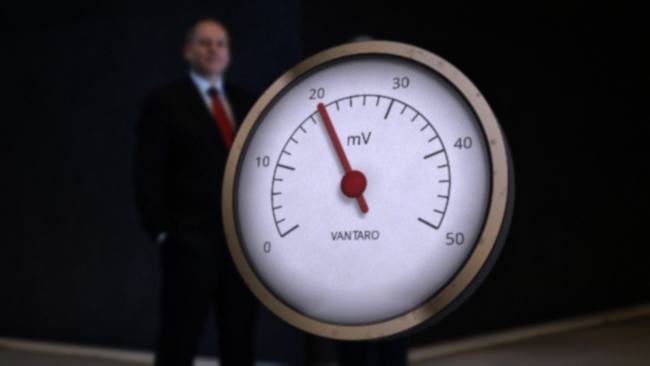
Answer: 20 mV
